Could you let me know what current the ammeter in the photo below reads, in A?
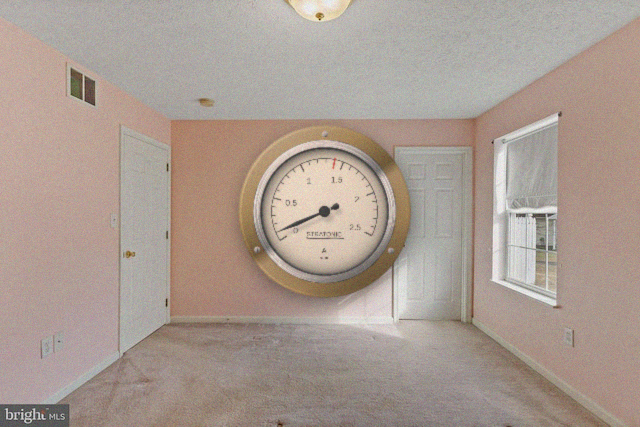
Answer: 0.1 A
